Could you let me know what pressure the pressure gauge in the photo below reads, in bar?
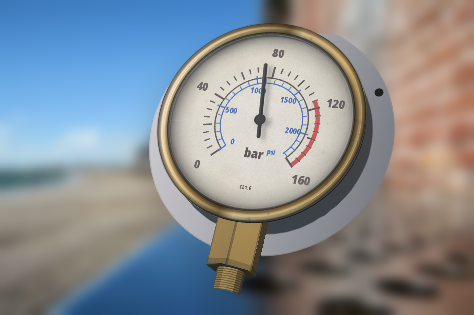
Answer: 75 bar
